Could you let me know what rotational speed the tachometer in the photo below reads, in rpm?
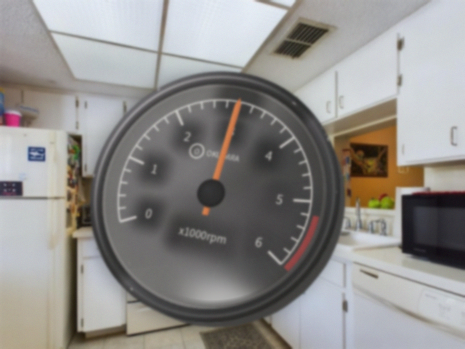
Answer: 3000 rpm
